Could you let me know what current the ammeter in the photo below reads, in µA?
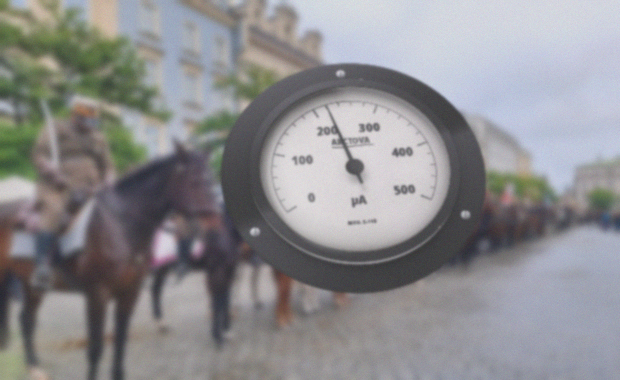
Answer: 220 µA
